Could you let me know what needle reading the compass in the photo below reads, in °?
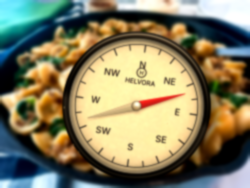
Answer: 67.5 °
